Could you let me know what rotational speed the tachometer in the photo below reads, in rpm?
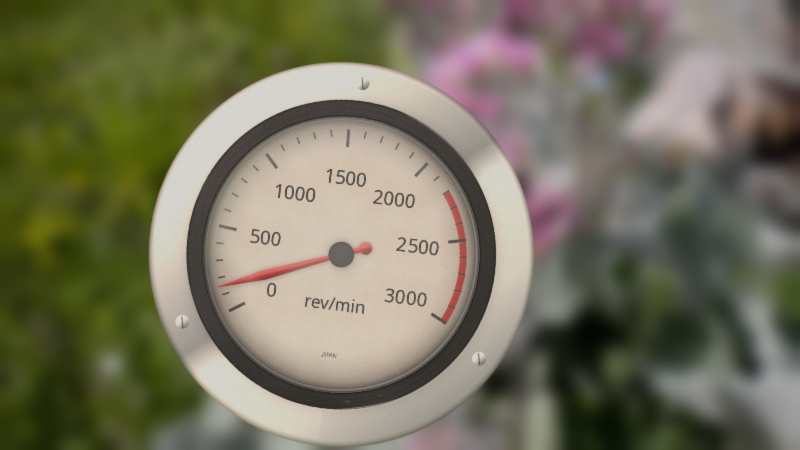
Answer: 150 rpm
